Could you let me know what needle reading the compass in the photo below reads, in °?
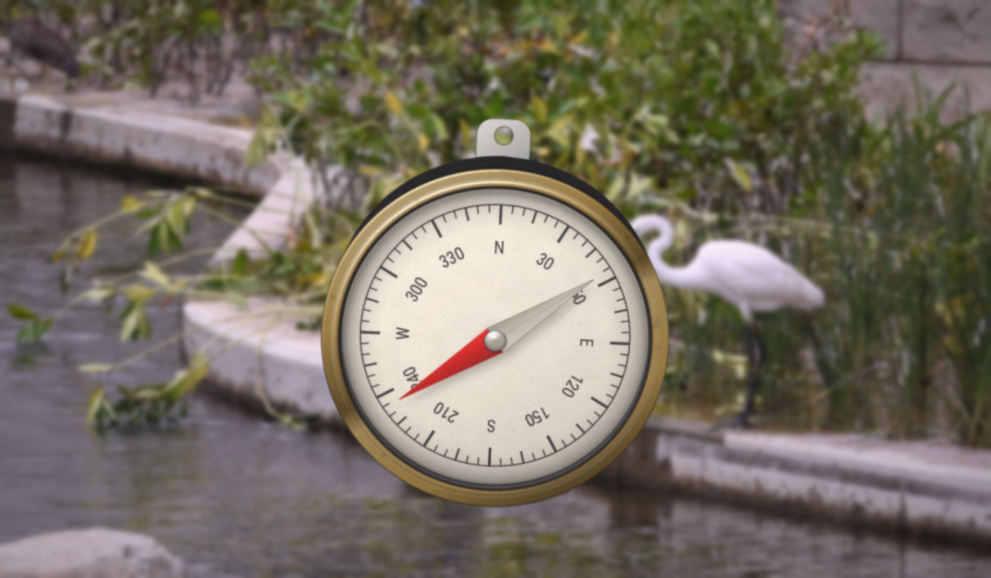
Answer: 235 °
